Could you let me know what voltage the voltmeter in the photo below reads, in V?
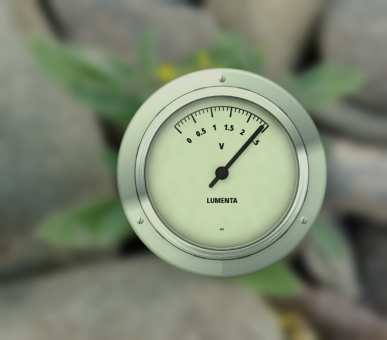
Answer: 2.4 V
